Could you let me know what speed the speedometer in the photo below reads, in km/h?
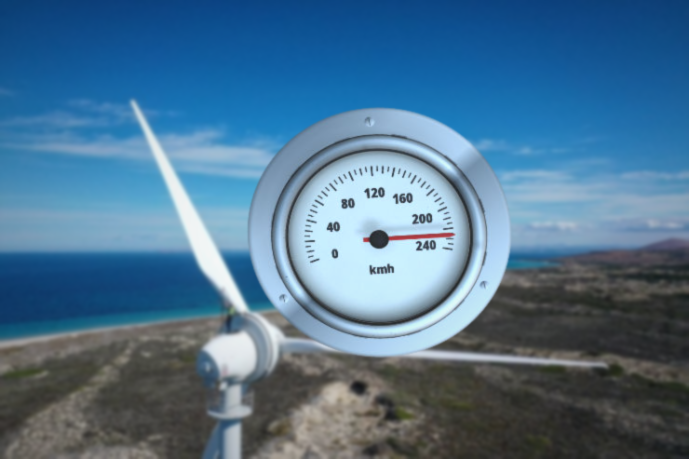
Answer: 225 km/h
